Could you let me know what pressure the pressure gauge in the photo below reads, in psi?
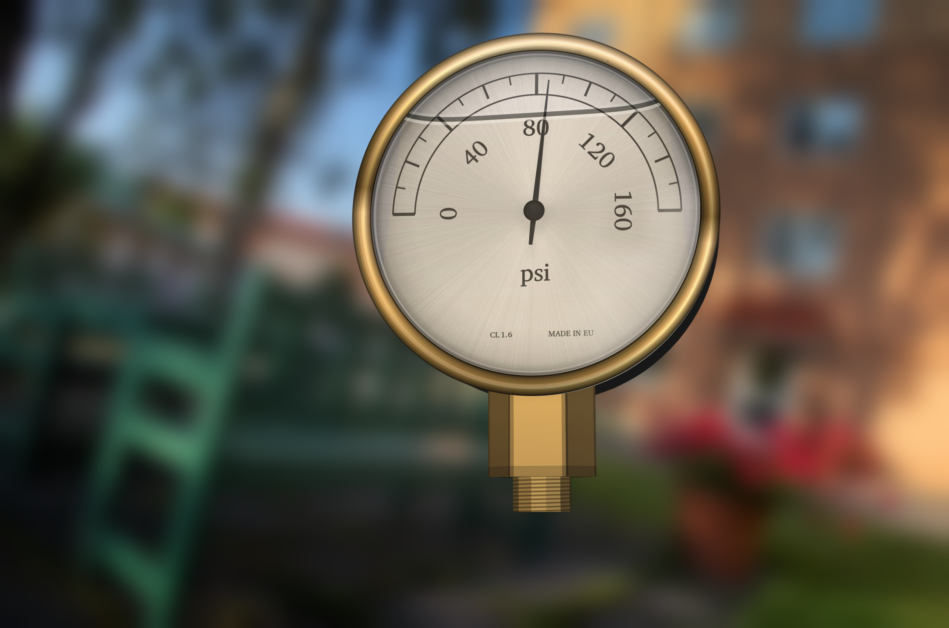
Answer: 85 psi
